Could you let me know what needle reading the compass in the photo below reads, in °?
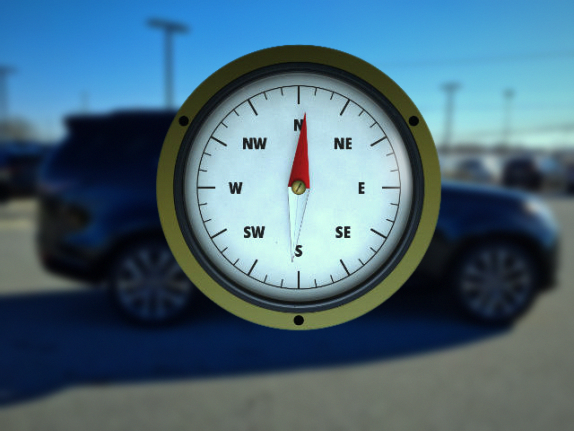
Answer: 5 °
